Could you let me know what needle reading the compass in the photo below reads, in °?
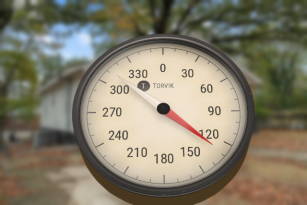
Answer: 130 °
